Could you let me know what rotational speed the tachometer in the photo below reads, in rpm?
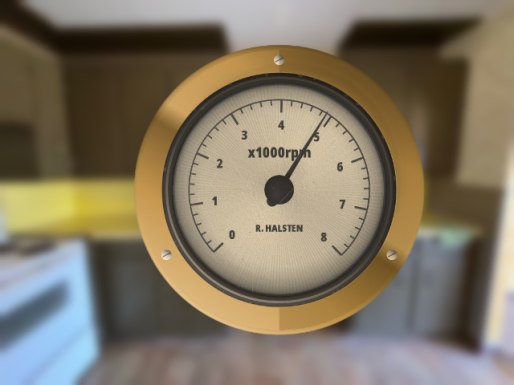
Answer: 4900 rpm
